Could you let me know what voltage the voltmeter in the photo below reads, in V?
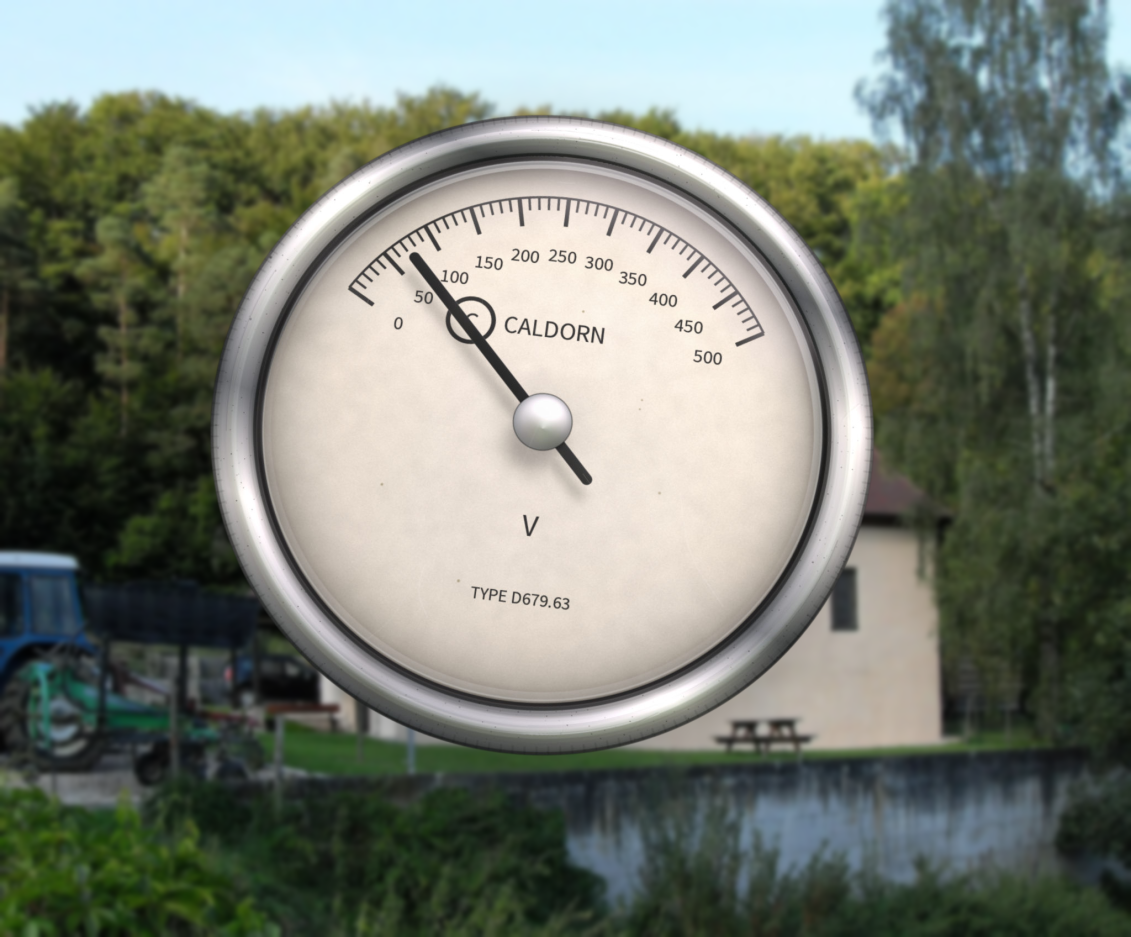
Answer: 70 V
